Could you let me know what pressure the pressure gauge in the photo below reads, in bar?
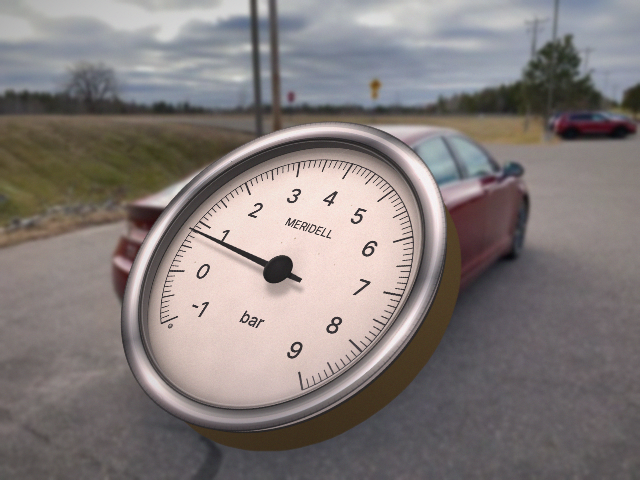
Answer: 0.8 bar
